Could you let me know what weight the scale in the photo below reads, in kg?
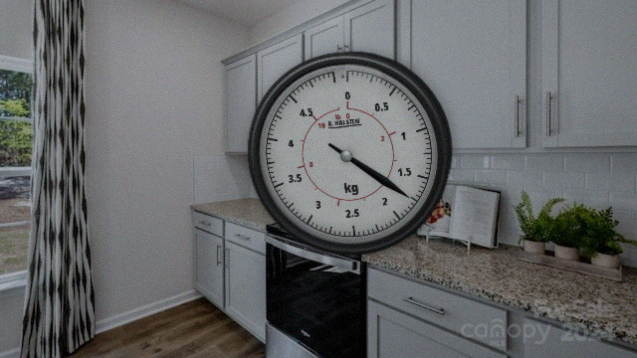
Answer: 1.75 kg
